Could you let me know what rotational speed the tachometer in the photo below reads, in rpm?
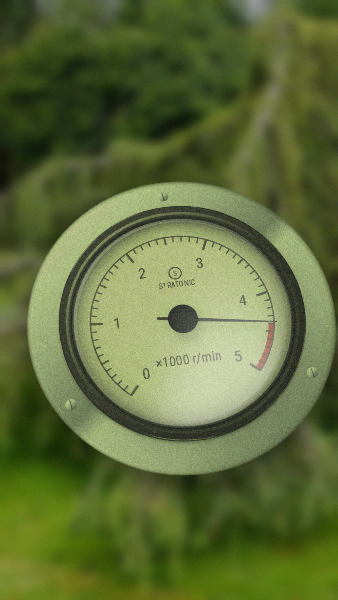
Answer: 4400 rpm
